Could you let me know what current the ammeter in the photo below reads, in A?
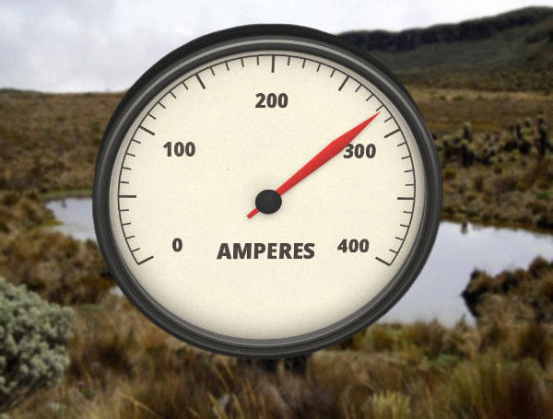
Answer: 280 A
